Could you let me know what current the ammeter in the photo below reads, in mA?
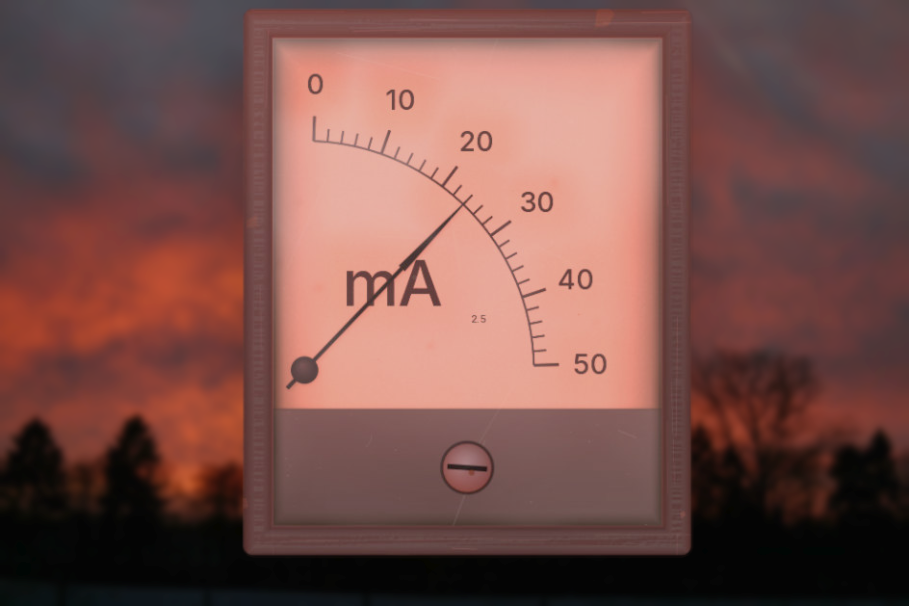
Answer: 24 mA
